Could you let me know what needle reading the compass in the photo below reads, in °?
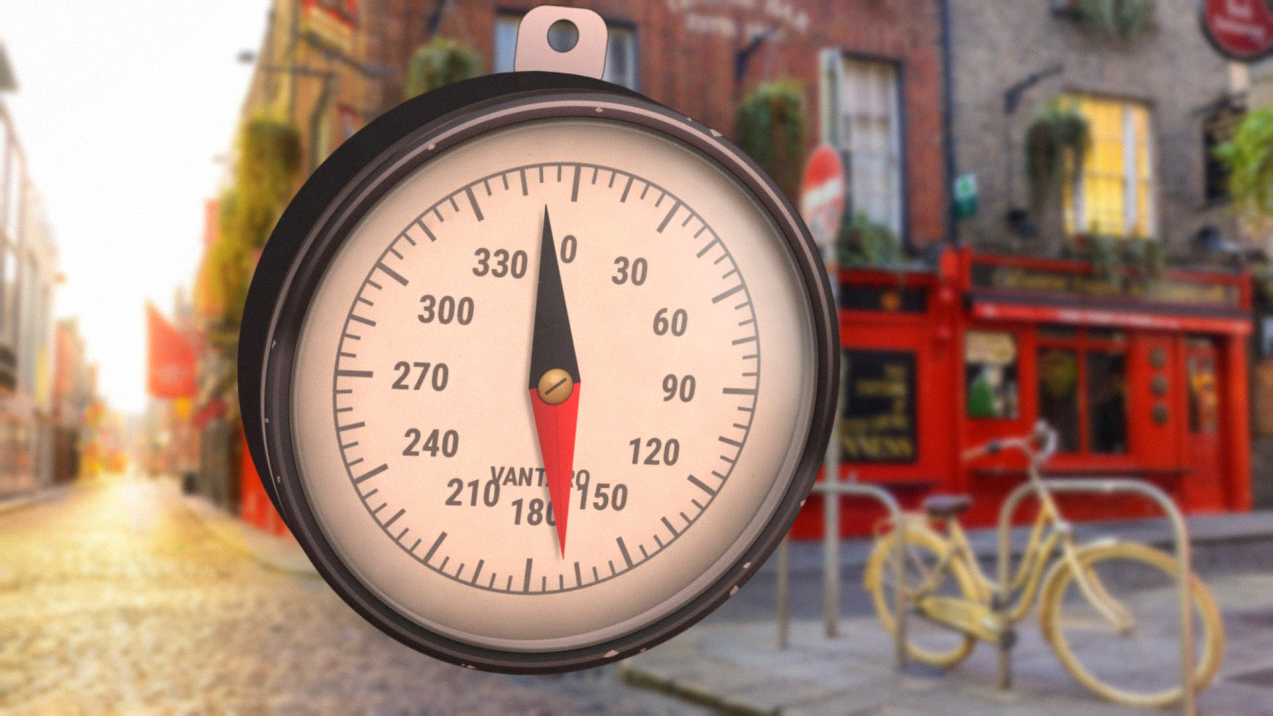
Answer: 170 °
